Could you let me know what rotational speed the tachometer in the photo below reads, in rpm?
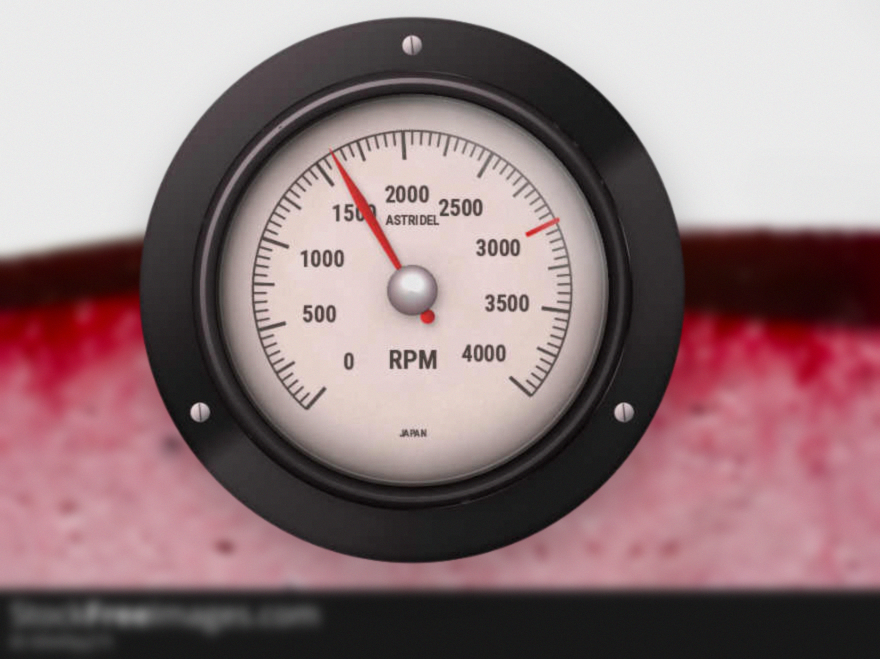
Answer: 1600 rpm
